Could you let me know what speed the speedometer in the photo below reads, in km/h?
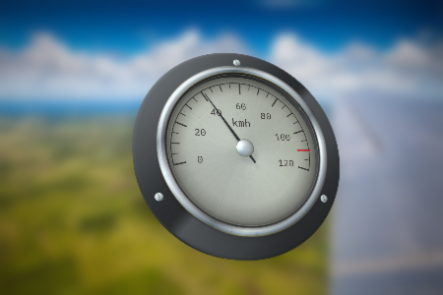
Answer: 40 km/h
